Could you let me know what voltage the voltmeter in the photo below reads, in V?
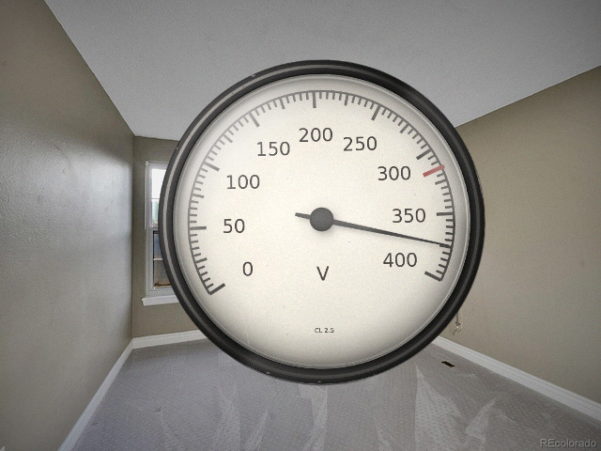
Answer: 375 V
